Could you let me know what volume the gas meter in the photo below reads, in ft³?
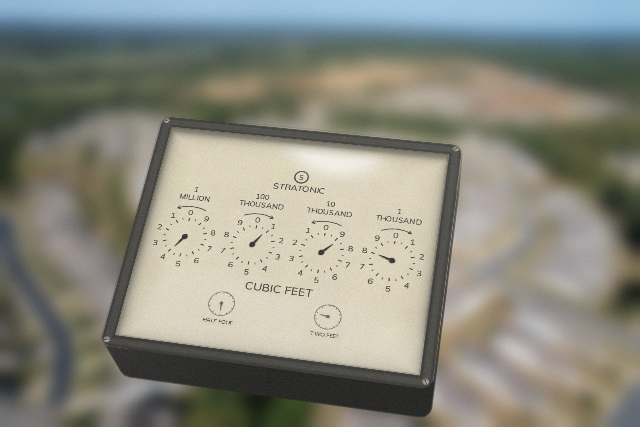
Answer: 408800 ft³
